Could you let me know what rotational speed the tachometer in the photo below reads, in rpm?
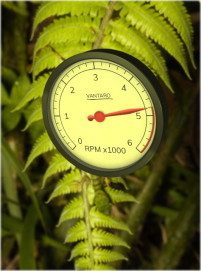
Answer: 4800 rpm
